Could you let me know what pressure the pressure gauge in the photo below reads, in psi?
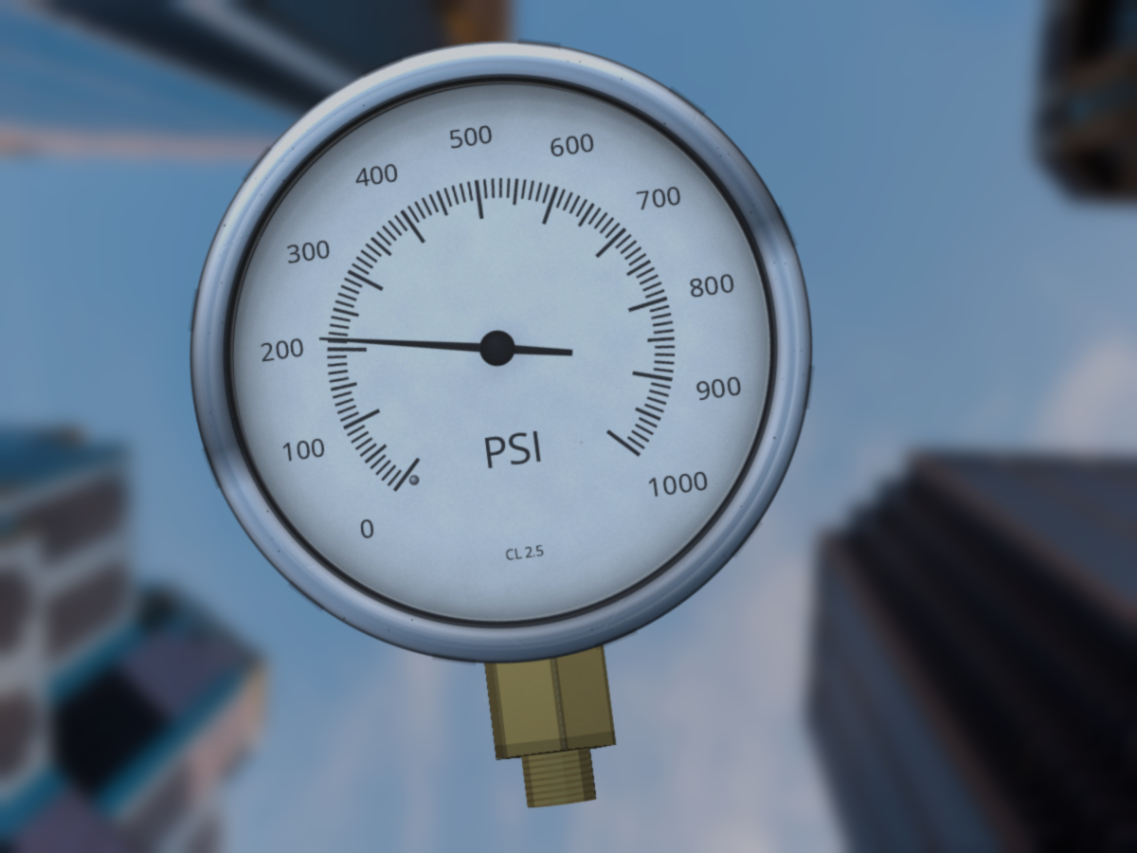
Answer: 210 psi
